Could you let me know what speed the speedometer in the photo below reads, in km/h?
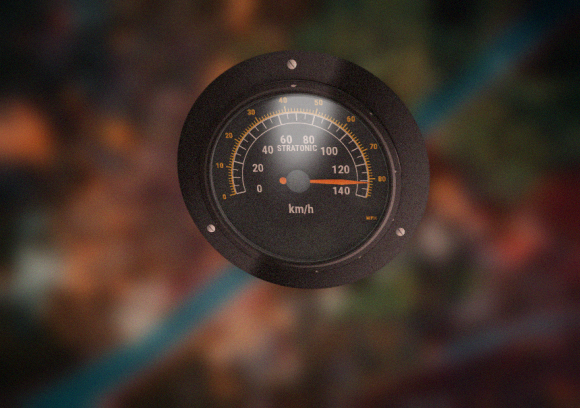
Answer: 130 km/h
